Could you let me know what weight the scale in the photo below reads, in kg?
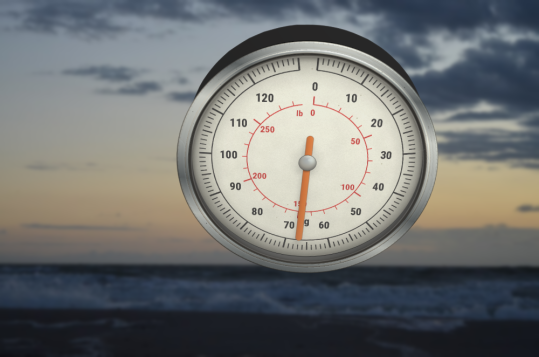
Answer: 67 kg
